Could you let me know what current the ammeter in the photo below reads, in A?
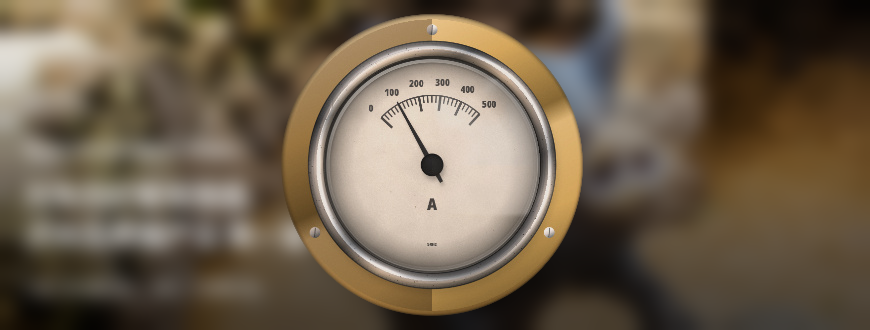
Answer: 100 A
